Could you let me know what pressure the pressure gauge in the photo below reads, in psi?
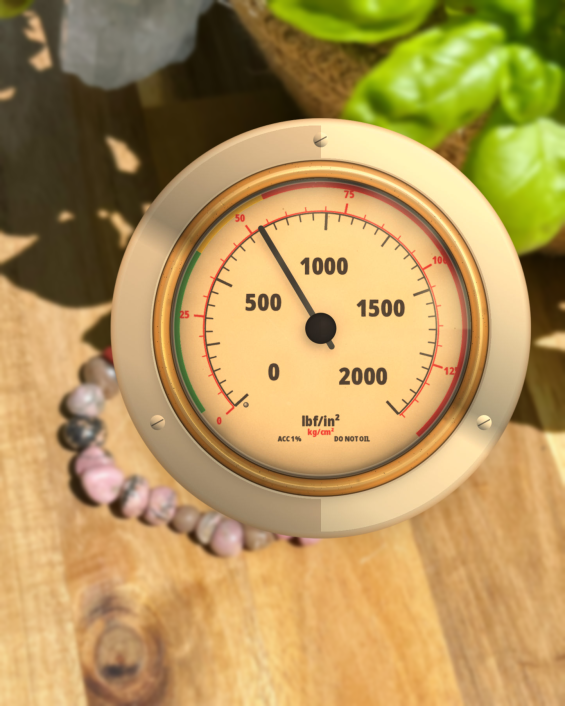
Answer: 750 psi
